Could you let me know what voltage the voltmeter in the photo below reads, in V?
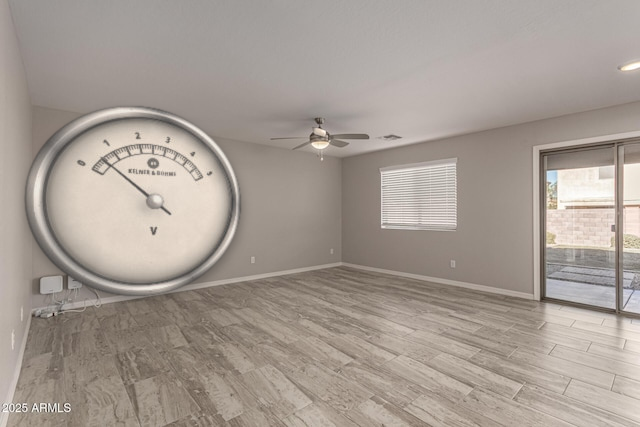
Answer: 0.5 V
